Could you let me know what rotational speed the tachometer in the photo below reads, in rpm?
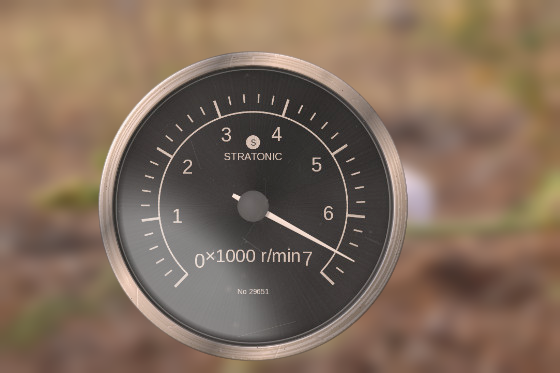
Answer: 6600 rpm
